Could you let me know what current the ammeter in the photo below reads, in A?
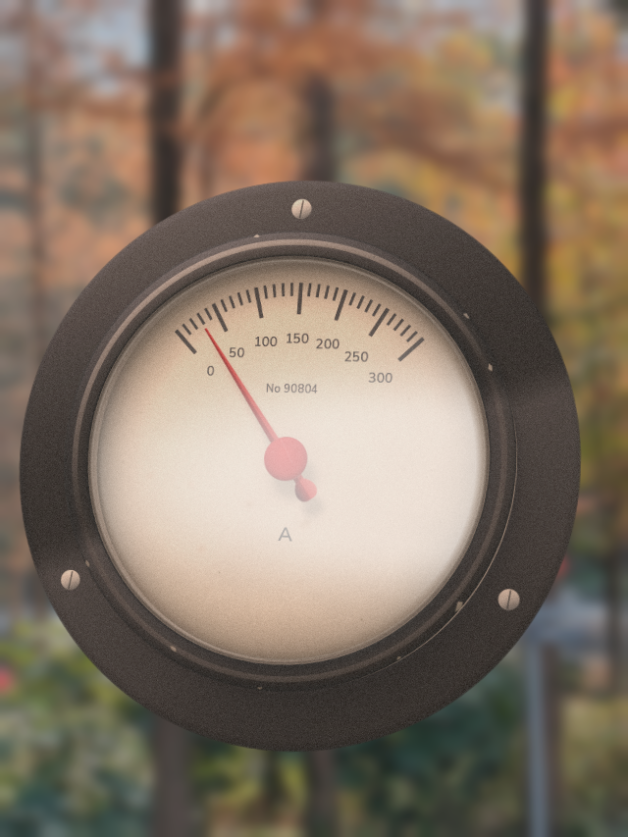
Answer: 30 A
